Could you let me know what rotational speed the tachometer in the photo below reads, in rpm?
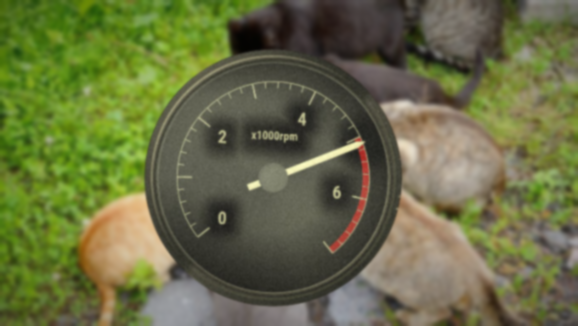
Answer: 5100 rpm
